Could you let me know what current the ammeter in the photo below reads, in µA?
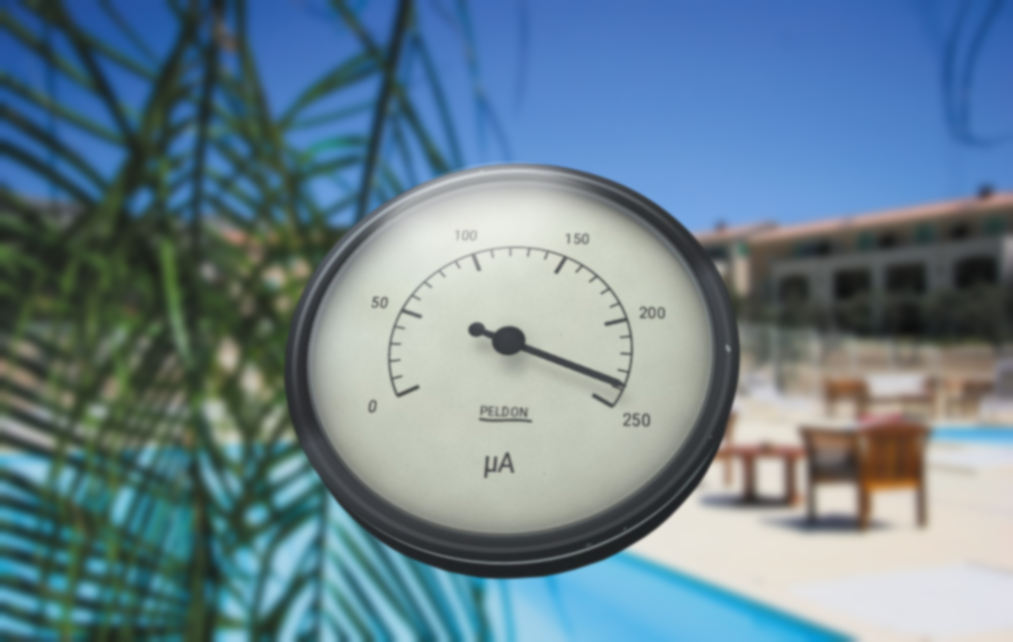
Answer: 240 µA
